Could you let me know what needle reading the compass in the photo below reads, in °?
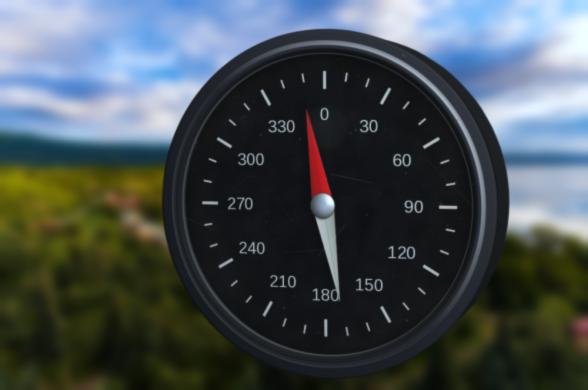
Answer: 350 °
